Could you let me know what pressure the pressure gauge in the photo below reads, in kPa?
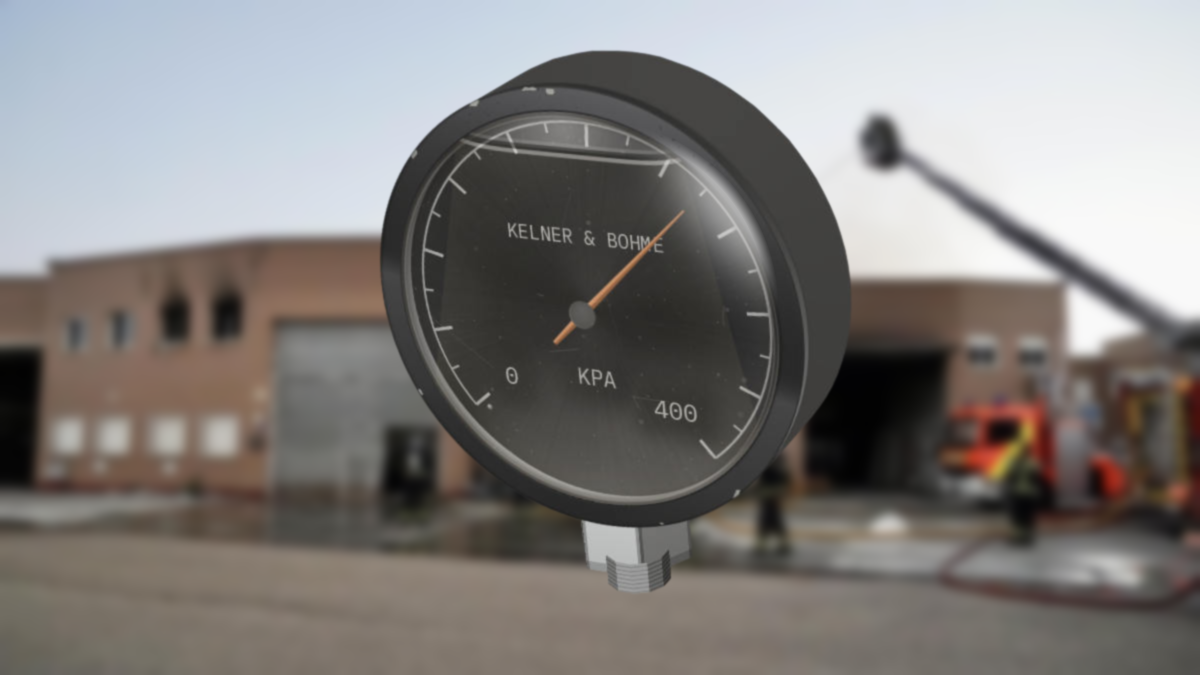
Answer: 260 kPa
